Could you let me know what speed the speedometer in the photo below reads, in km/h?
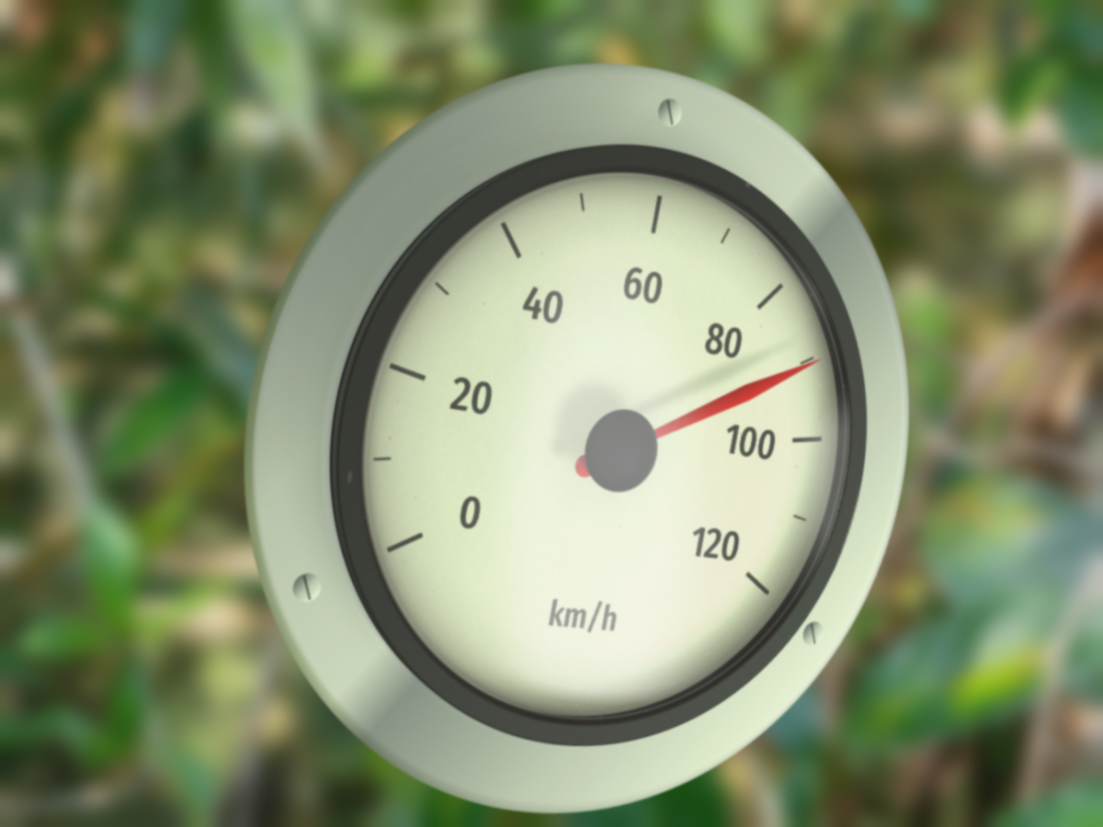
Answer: 90 km/h
